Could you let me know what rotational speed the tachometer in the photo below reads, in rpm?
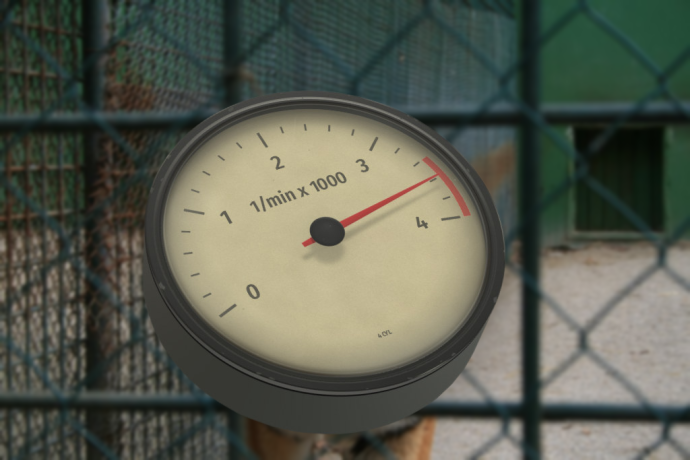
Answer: 3600 rpm
